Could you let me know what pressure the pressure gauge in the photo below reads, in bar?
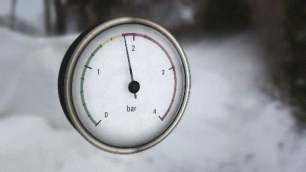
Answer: 1.8 bar
